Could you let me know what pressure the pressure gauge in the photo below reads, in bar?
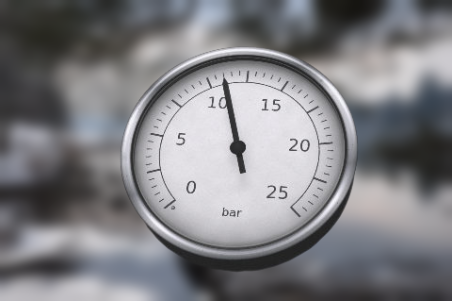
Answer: 11 bar
